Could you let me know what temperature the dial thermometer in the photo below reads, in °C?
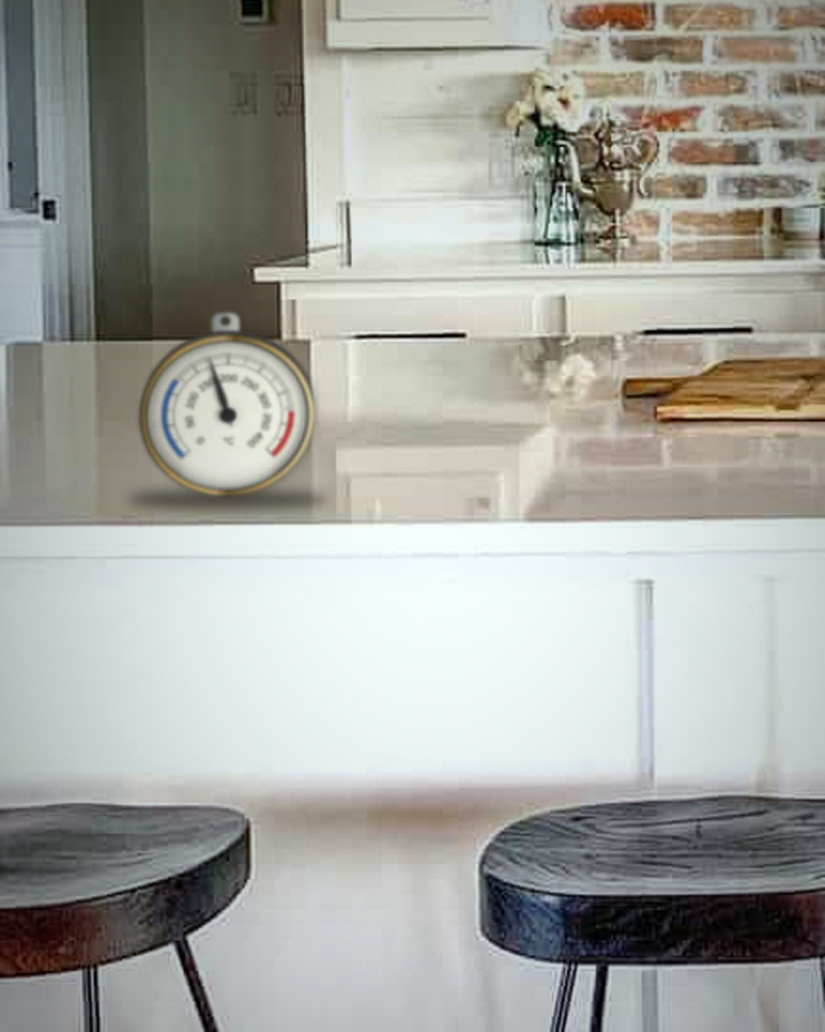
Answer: 175 °C
